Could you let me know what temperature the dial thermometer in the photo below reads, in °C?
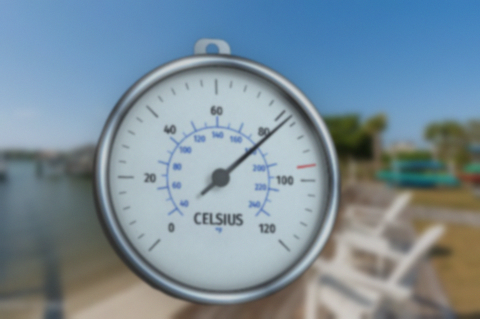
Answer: 82 °C
